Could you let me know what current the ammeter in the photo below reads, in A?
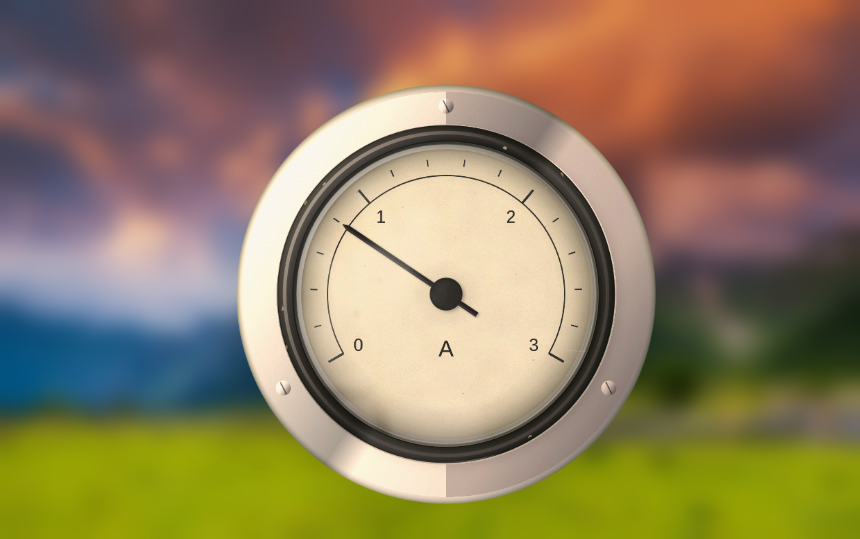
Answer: 0.8 A
